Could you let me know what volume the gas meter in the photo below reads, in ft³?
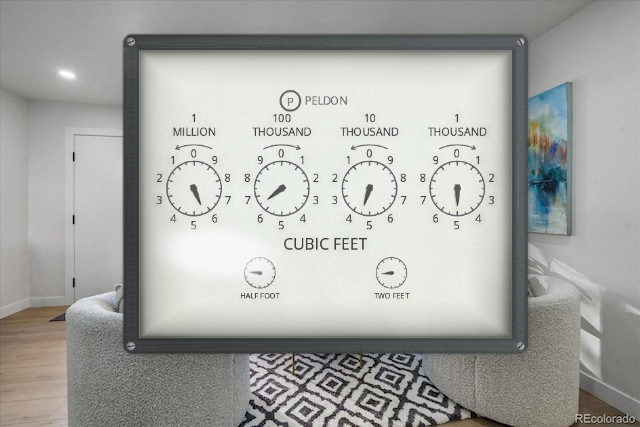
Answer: 564500 ft³
